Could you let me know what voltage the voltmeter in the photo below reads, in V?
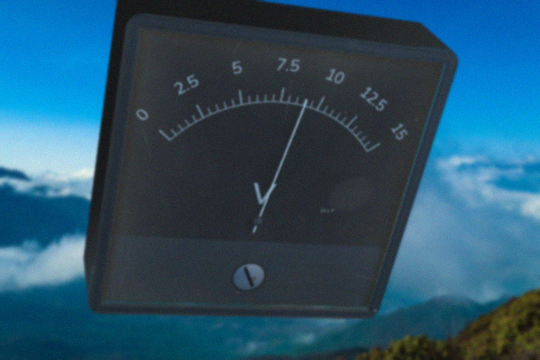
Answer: 9 V
